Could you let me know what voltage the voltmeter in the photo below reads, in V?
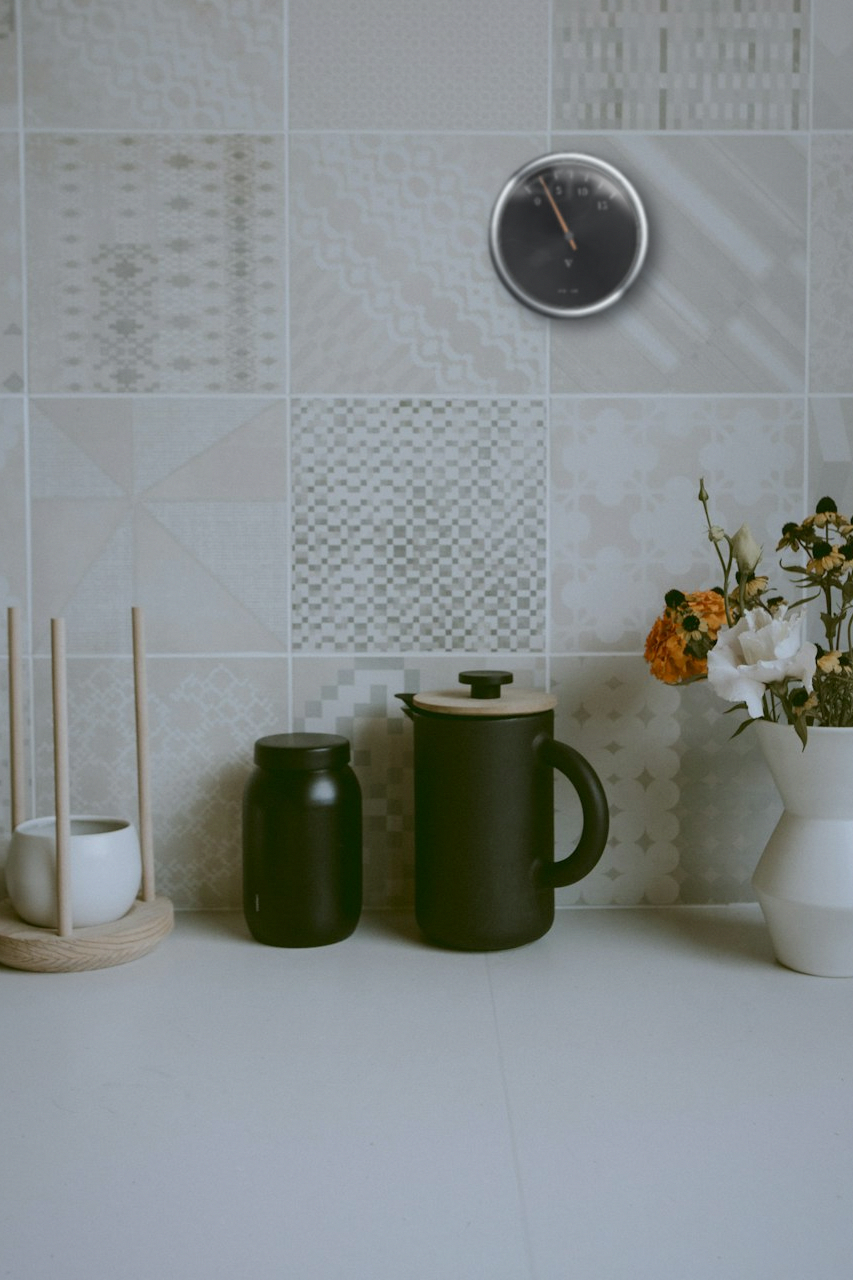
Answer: 2.5 V
